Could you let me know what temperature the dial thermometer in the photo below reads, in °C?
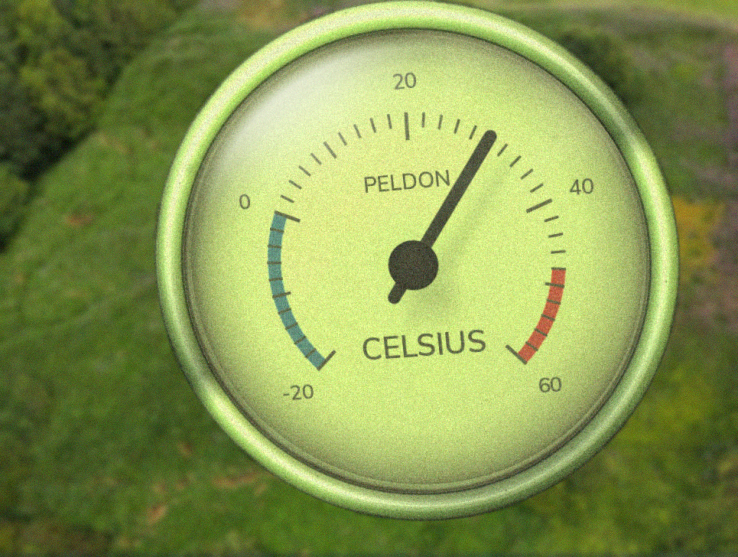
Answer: 30 °C
